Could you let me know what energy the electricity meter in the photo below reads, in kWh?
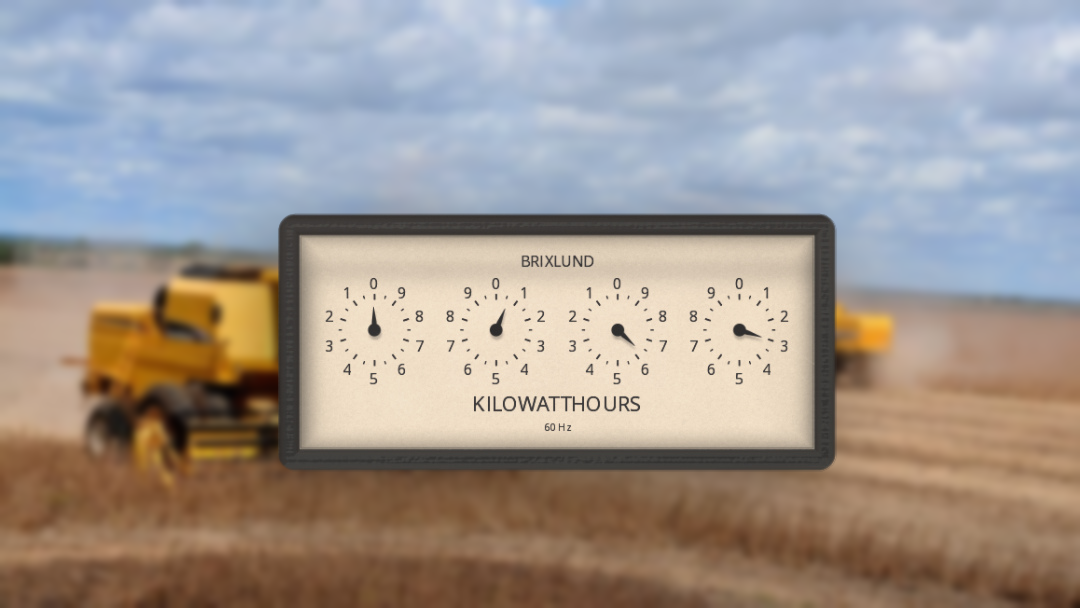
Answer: 63 kWh
